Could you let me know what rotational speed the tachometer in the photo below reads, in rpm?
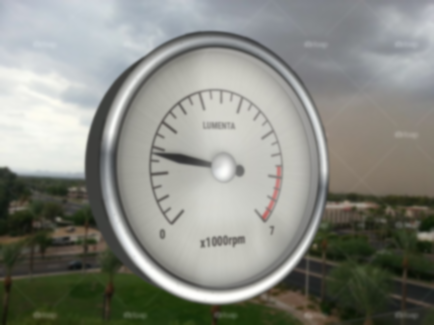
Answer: 1375 rpm
